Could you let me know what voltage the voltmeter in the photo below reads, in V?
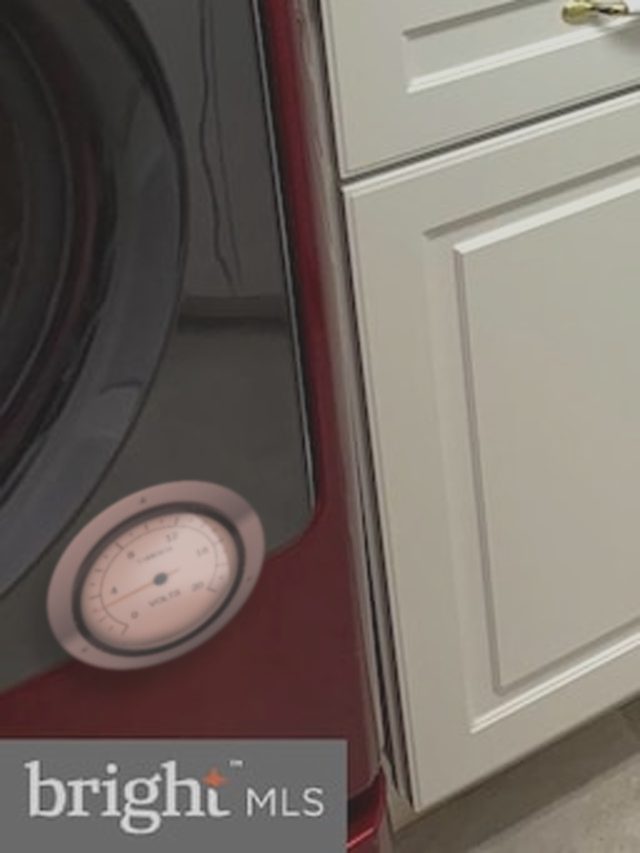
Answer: 3 V
